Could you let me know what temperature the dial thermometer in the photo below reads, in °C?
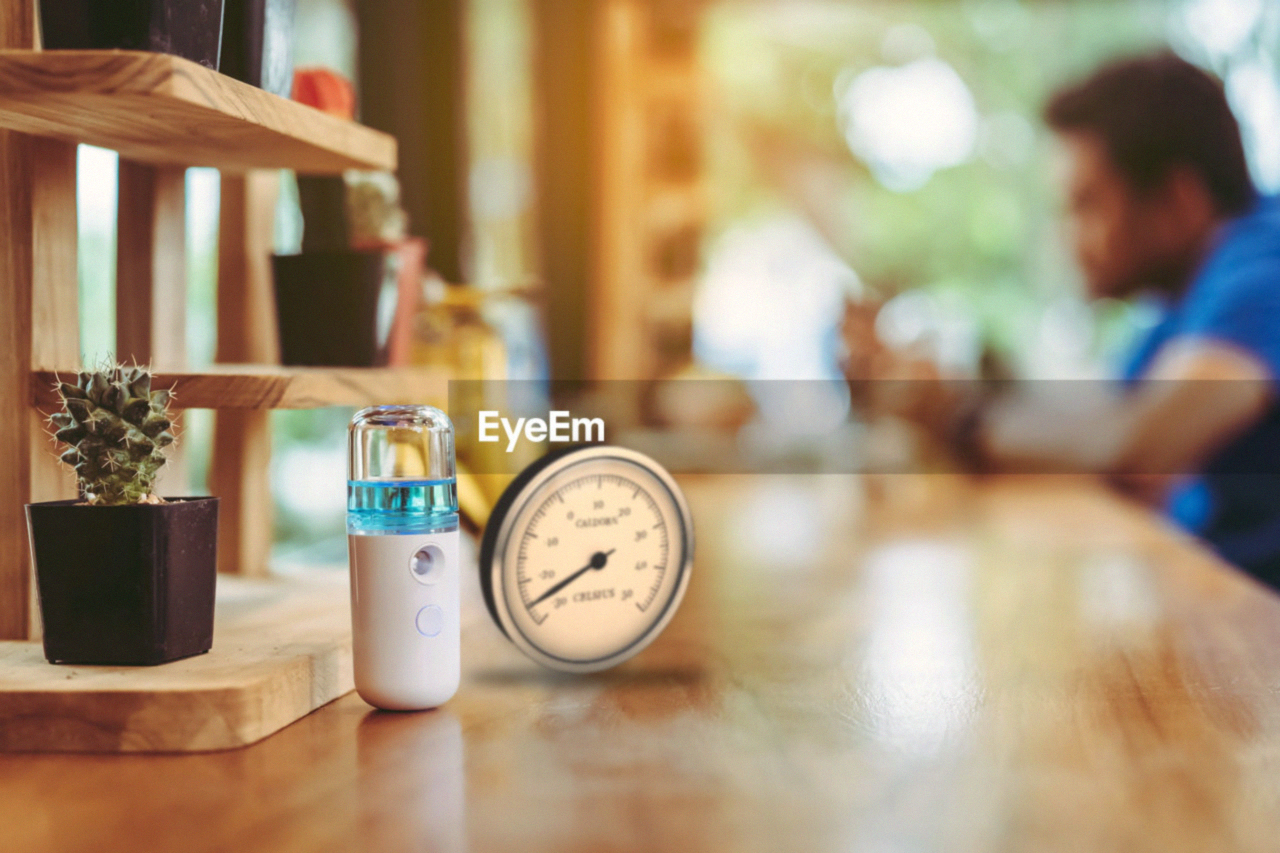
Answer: -25 °C
